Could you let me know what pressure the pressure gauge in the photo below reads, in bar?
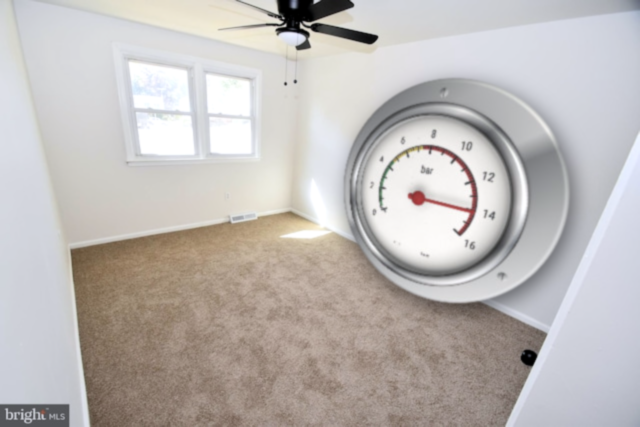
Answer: 14 bar
